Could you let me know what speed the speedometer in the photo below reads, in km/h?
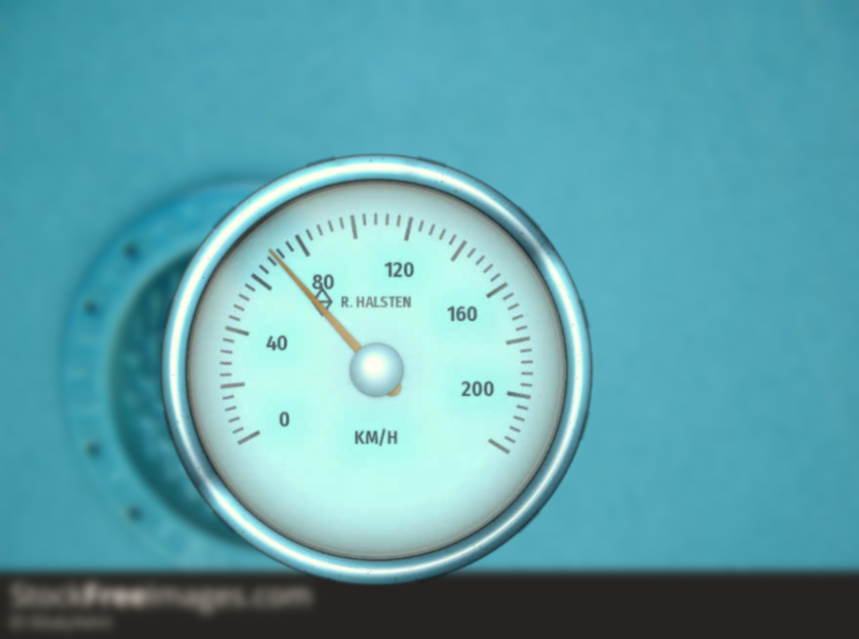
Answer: 70 km/h
